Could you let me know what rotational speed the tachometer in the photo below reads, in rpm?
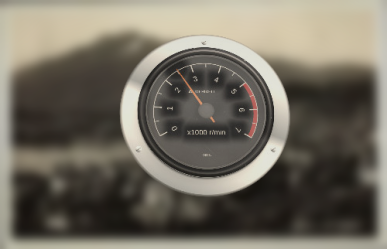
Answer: 2500 rpm
